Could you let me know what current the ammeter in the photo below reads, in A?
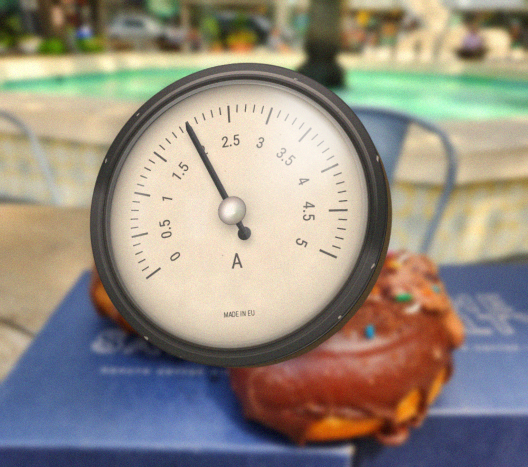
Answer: 2 A
